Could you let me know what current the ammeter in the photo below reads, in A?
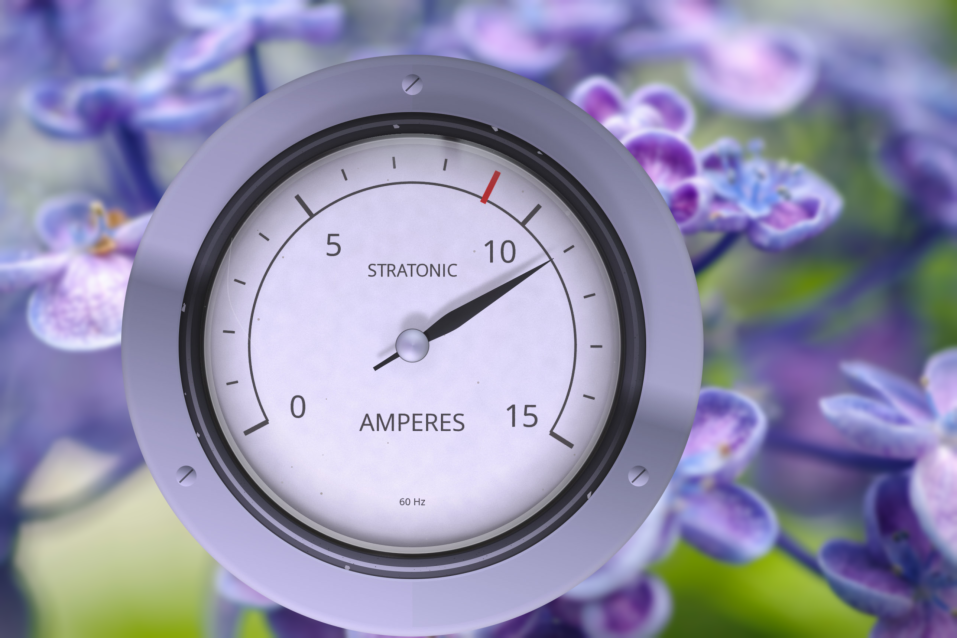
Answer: 11 A
